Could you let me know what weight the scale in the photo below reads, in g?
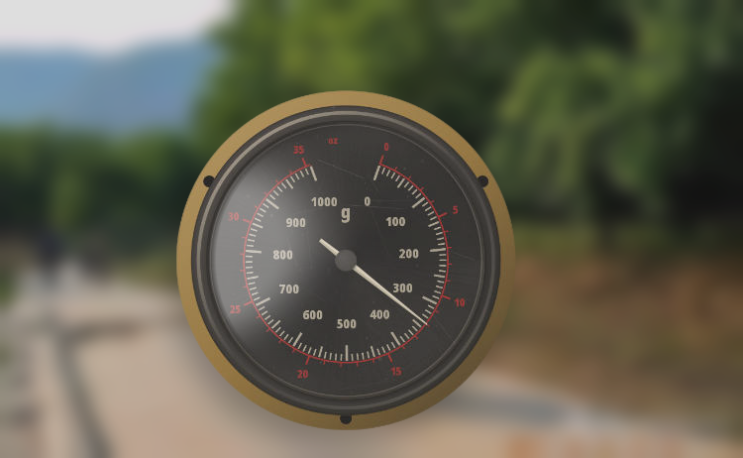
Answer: 340 g
